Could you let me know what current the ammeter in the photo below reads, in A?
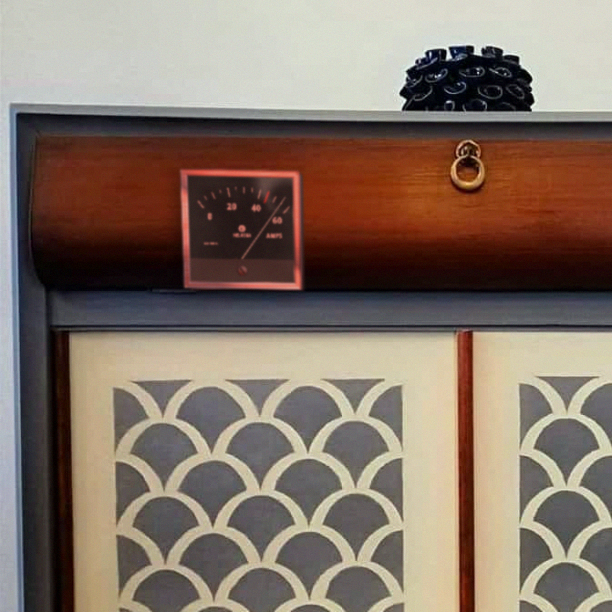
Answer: 55 A
